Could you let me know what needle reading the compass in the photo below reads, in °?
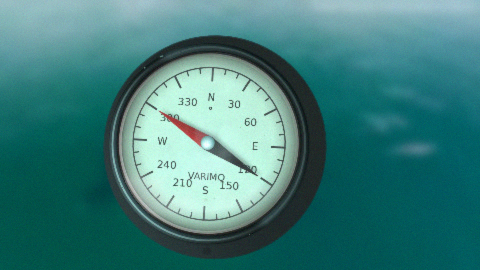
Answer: 300 °
